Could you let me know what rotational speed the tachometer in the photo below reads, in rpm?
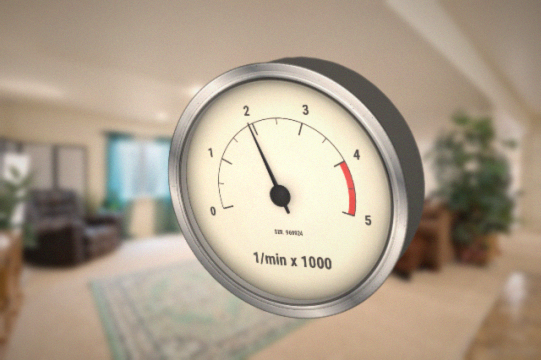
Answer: 2000 rpm
